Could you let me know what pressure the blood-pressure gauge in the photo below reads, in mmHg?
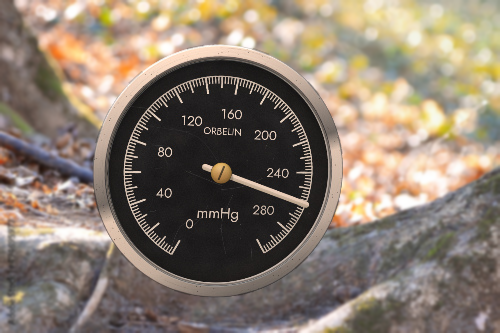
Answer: 260 mmHg
